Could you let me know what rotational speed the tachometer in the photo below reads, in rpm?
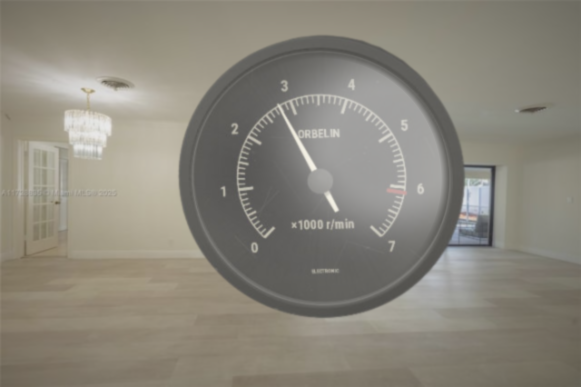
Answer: 2800 rpm
